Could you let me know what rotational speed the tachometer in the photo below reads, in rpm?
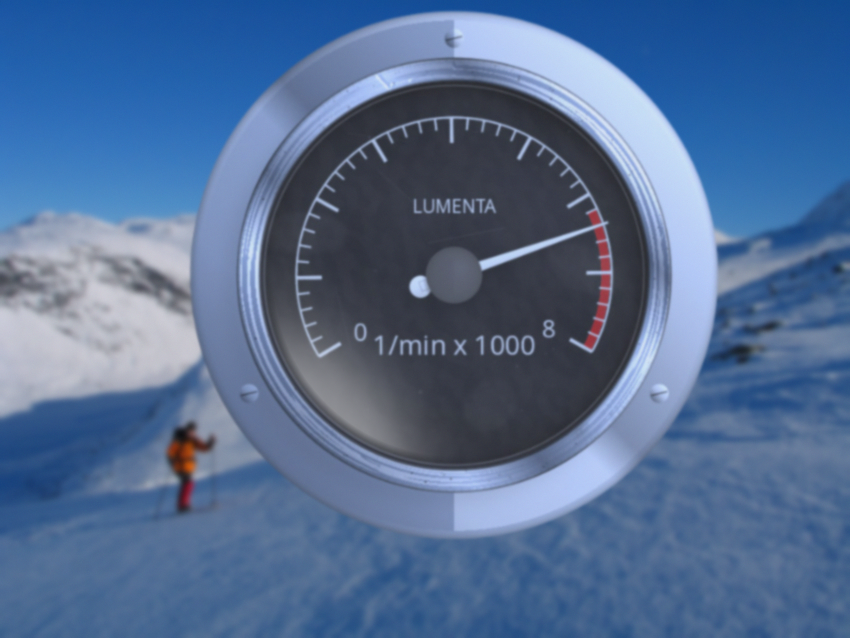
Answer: 6400 rpm
